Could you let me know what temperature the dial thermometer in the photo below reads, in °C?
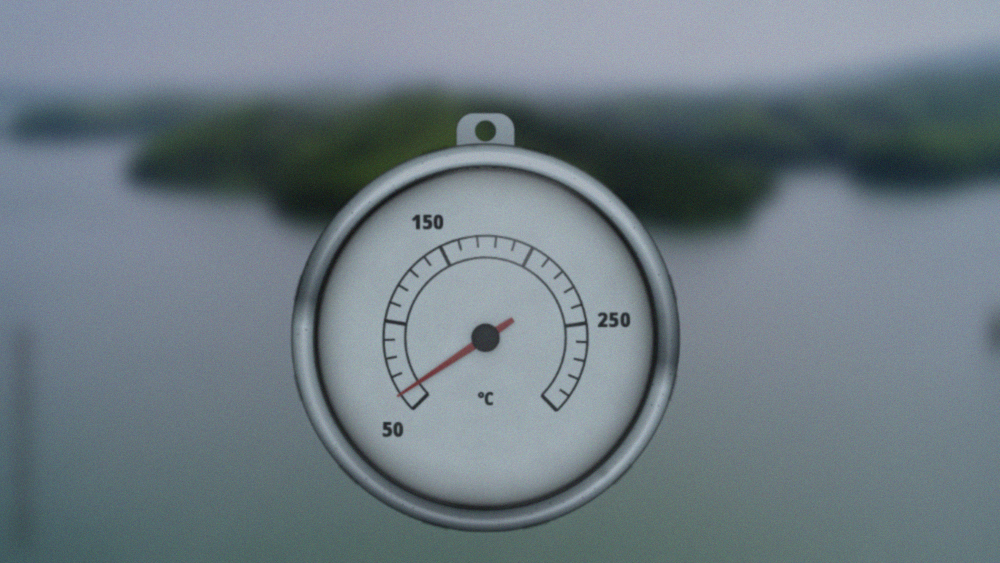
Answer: 60 °C
